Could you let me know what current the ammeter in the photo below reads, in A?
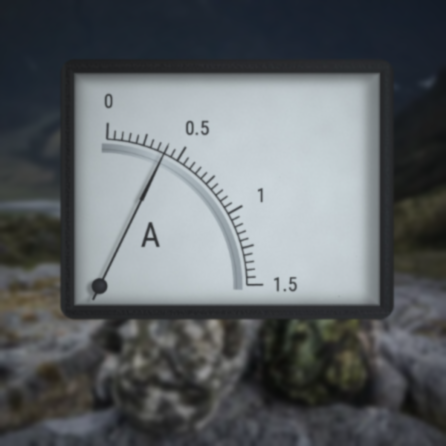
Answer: 0.4 A
